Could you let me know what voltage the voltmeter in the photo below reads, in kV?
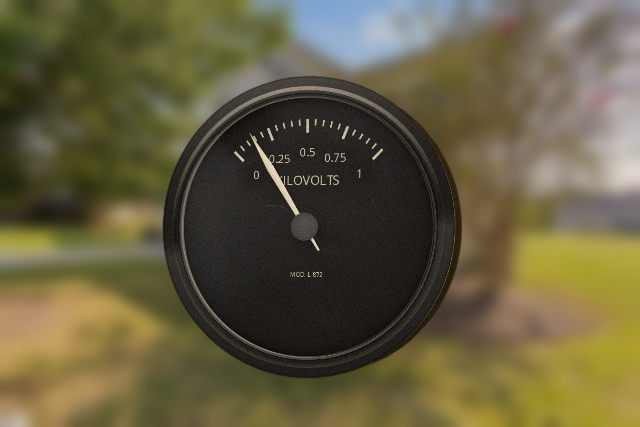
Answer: 0.15 kV
